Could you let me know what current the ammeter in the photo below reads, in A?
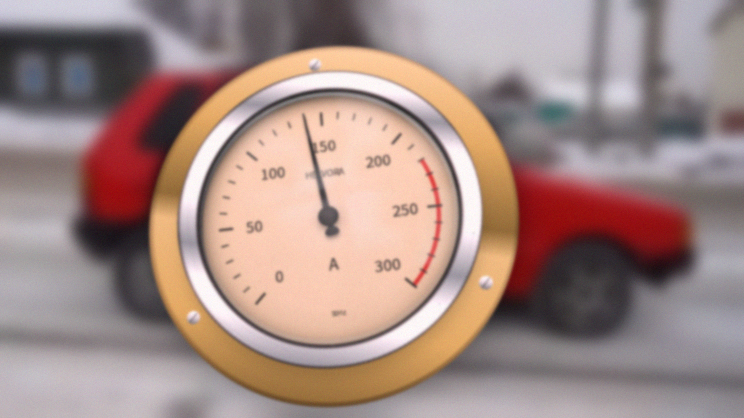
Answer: 140 A
